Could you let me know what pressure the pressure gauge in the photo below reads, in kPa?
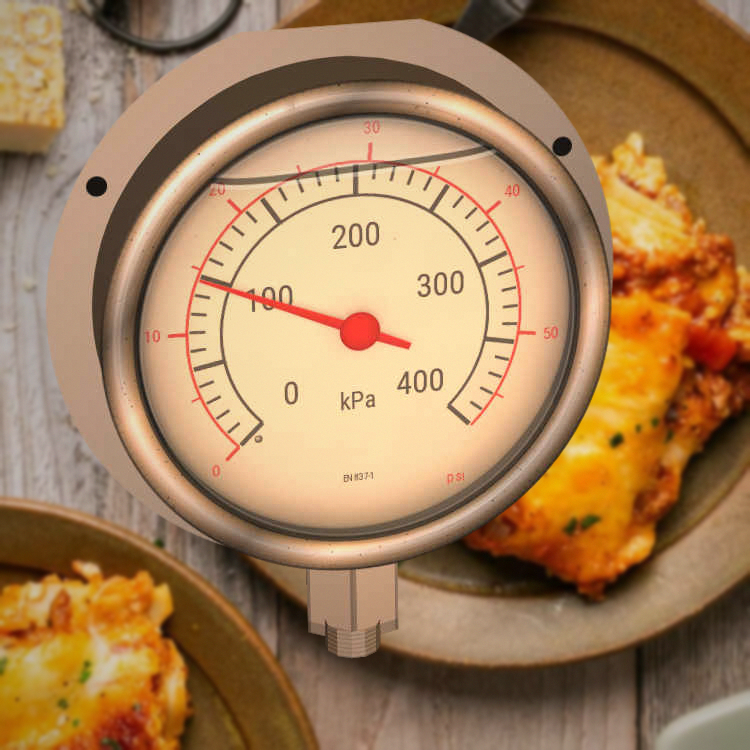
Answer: 100 kPa
